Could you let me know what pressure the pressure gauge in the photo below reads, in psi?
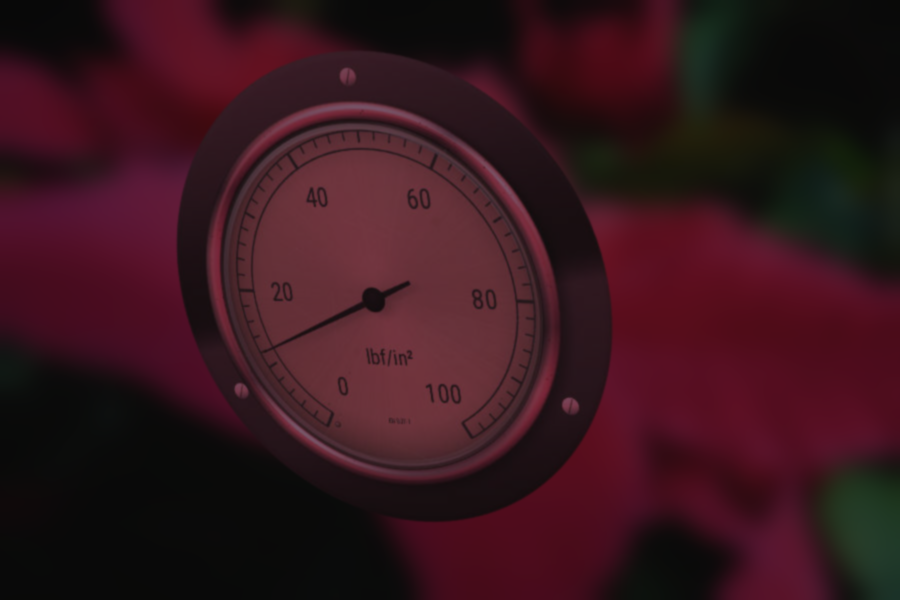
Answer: 12 psi
